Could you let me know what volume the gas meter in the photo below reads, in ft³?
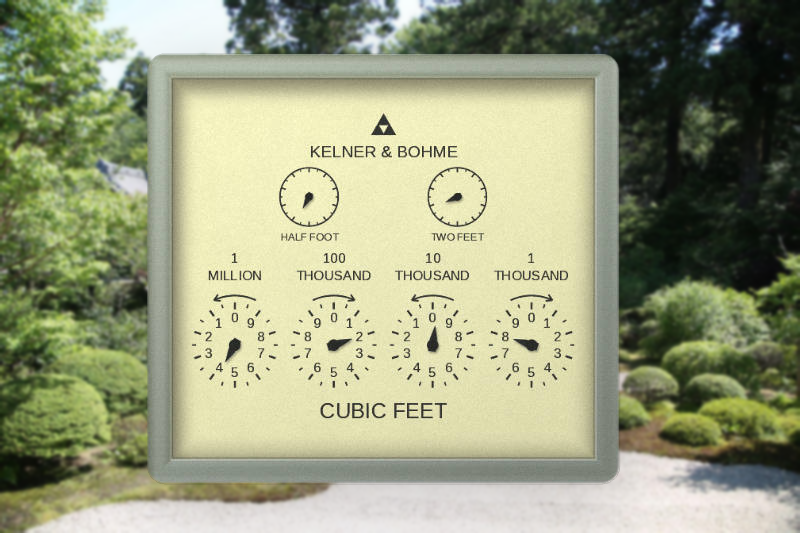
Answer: 419800 ft³
